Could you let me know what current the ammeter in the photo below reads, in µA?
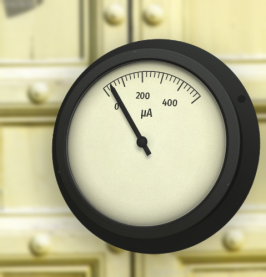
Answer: 40 µA
